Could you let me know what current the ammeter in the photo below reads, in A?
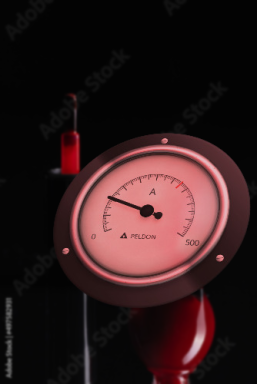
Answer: 100 A
